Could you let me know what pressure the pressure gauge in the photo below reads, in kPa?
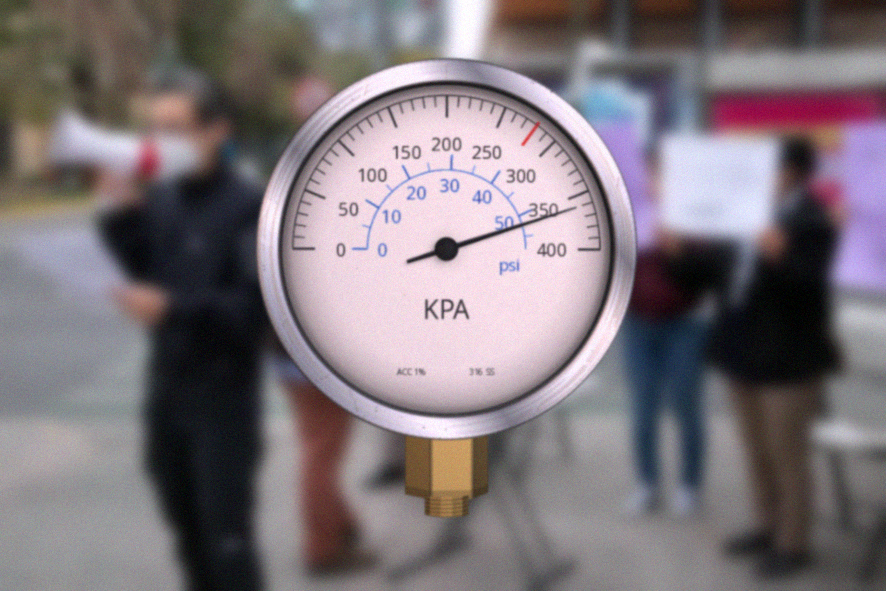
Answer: 360 kPa
